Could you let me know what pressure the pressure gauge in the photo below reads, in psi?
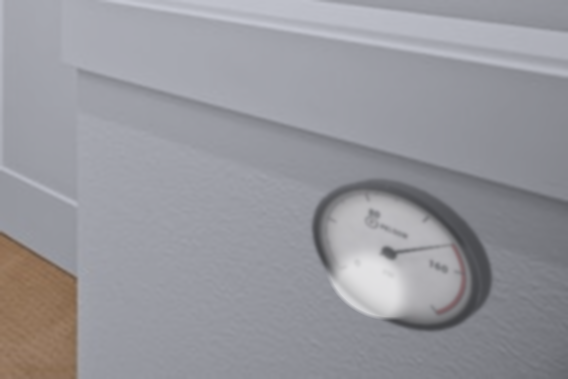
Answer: 140 psi
